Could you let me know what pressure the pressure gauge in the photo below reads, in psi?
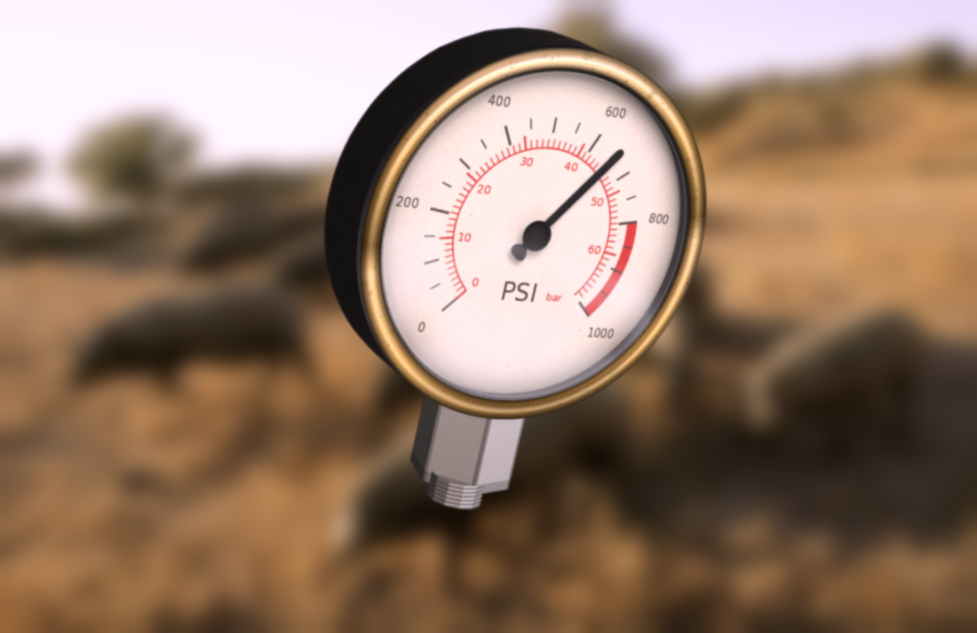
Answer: 650 psi
